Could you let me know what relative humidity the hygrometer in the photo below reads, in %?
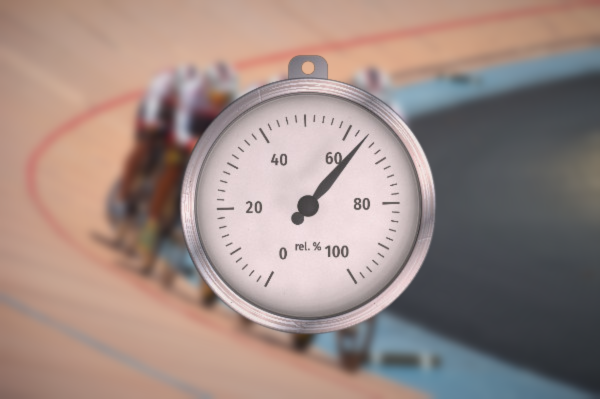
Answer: 64 %
